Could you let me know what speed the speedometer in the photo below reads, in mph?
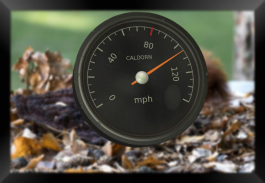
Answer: 105 mph
